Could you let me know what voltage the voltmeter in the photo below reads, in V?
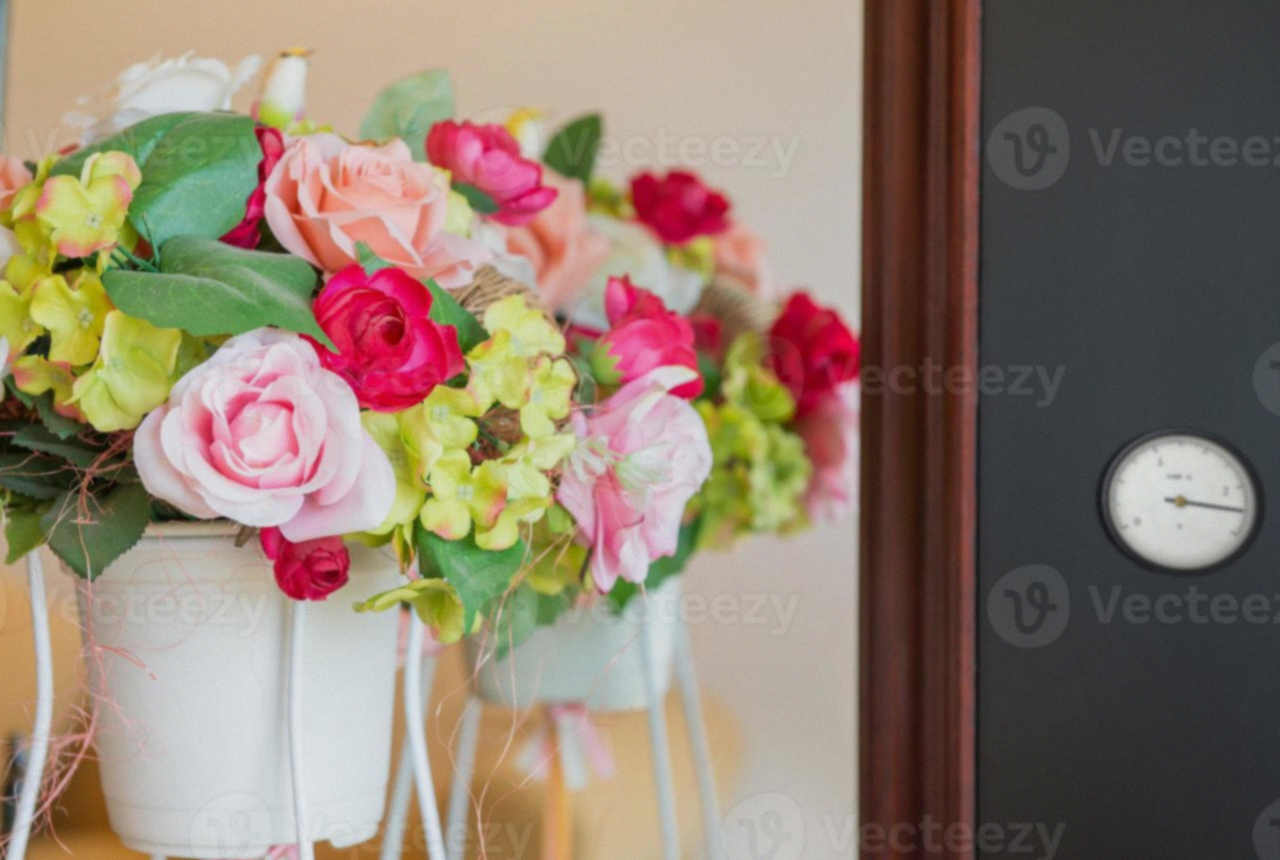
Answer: 2.25 V
